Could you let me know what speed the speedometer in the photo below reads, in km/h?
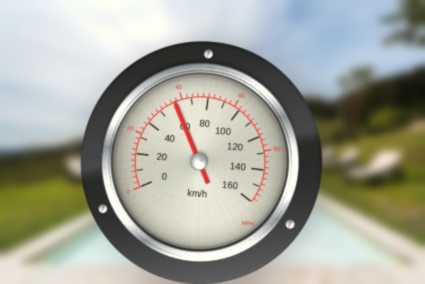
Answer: 60 km/h
